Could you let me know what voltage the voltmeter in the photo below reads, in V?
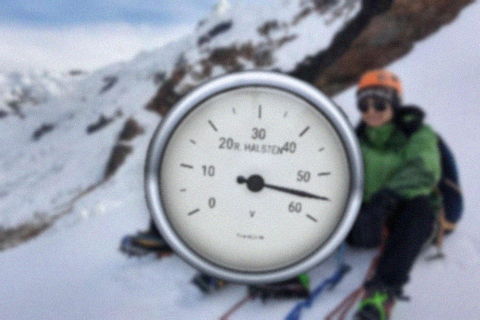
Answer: 55 V
